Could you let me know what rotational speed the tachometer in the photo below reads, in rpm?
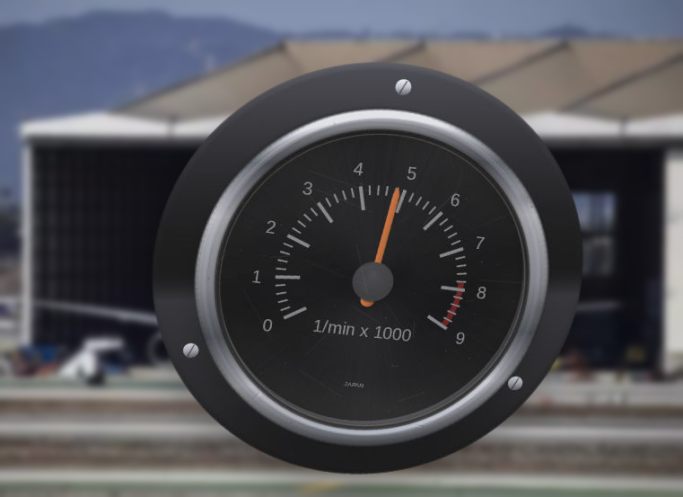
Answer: 4800 rpm
